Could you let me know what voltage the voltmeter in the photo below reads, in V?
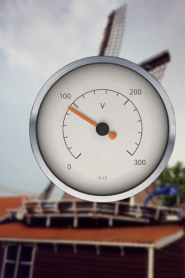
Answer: 90 V
